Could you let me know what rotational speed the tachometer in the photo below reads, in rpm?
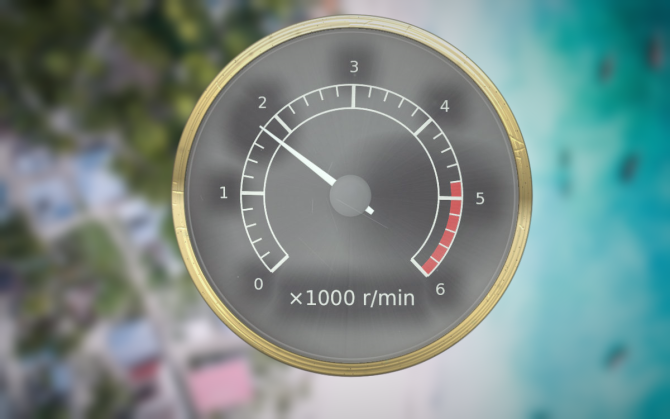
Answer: 1800 rpm
